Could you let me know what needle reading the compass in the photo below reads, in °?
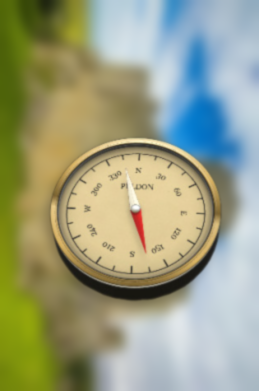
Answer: 165 °
